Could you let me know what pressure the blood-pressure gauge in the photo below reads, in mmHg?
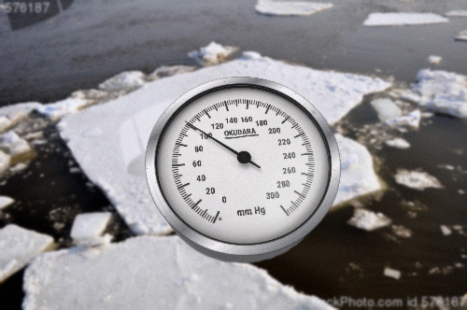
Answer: 100 mmHg
